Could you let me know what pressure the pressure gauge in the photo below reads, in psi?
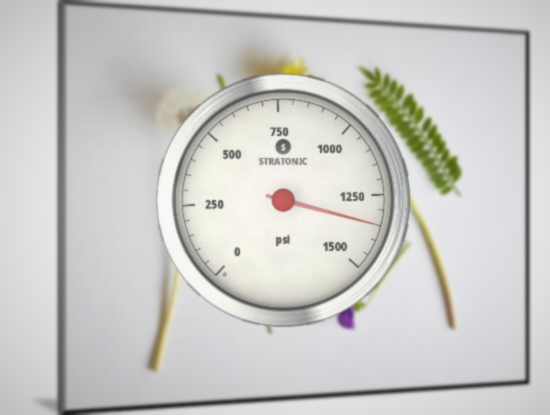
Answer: 1350 psi
